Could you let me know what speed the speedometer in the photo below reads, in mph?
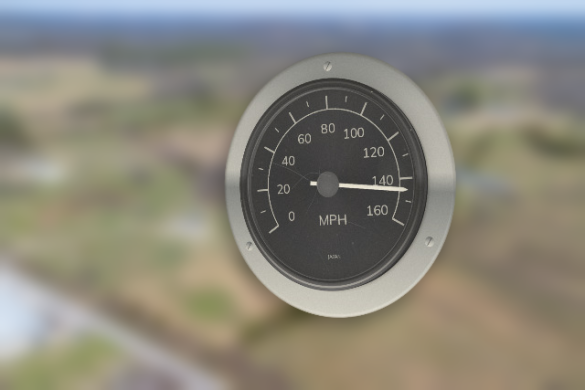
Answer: 145 mph
